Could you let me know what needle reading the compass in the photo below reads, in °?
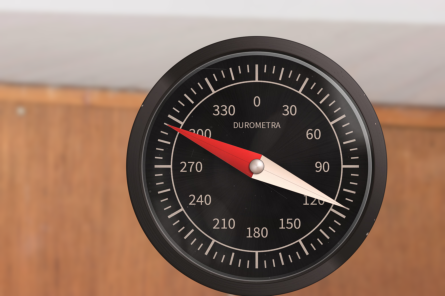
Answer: 295 °
